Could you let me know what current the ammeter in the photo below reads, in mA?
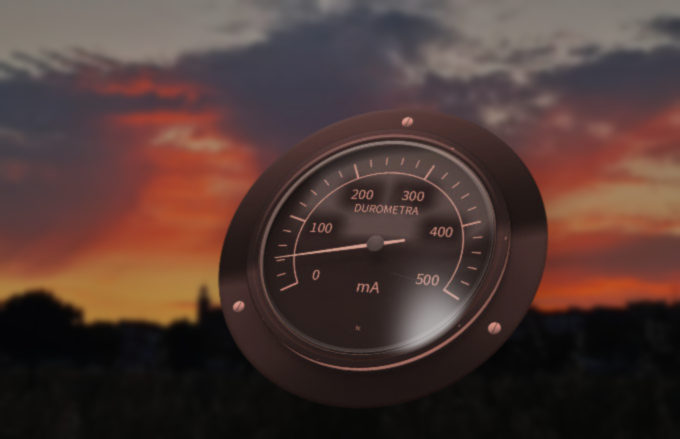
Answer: 40 mA
